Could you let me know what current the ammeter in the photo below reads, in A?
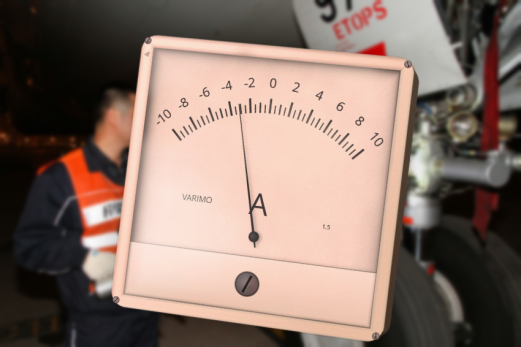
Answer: -3 A
